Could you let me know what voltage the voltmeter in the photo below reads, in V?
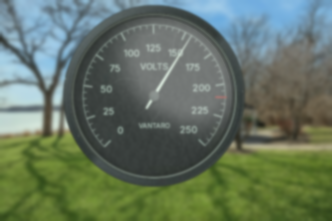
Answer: 155 V
